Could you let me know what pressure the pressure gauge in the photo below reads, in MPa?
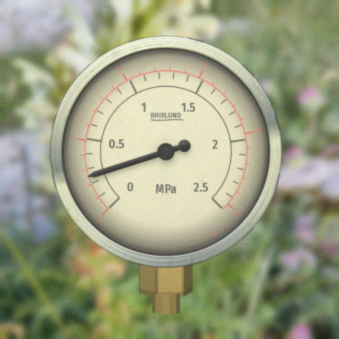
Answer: 0.25 MPa
